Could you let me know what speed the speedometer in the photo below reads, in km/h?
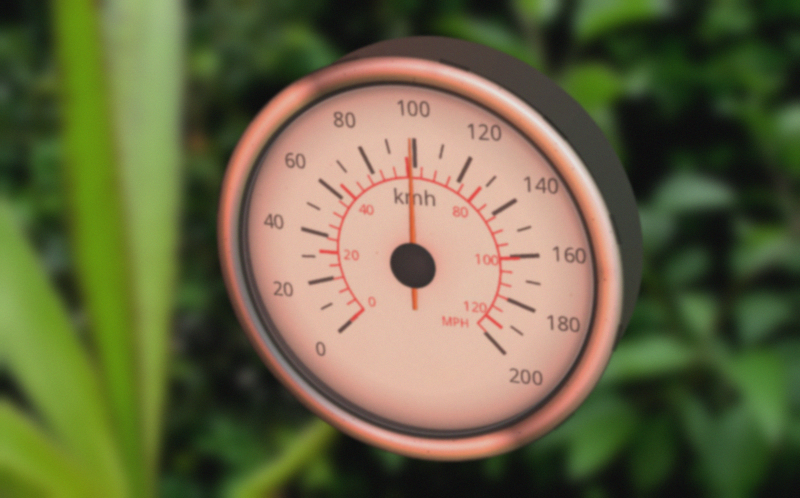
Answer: 100 km/h
